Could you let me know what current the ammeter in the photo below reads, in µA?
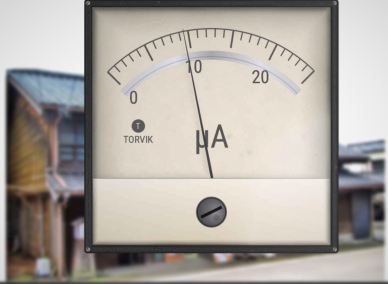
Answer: 9.5 µA
